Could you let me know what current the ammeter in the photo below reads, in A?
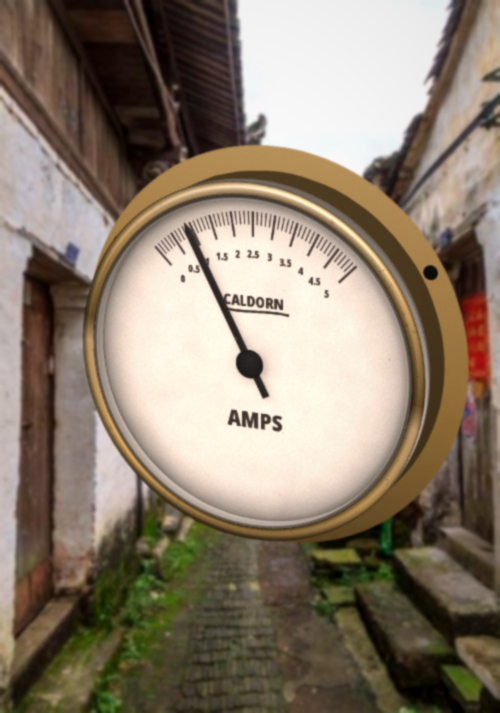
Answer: 1 A
